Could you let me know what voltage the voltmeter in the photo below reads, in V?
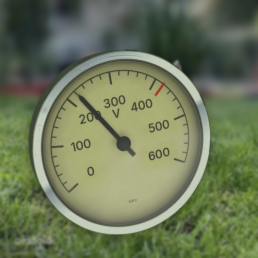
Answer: 220 V
